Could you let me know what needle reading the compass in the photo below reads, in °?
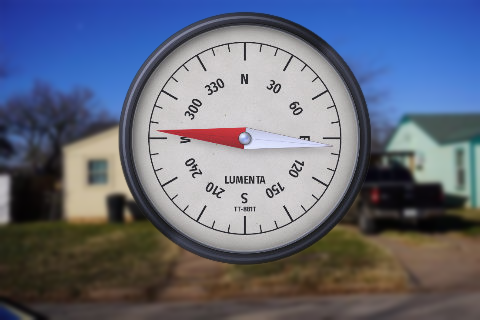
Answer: 275 °
